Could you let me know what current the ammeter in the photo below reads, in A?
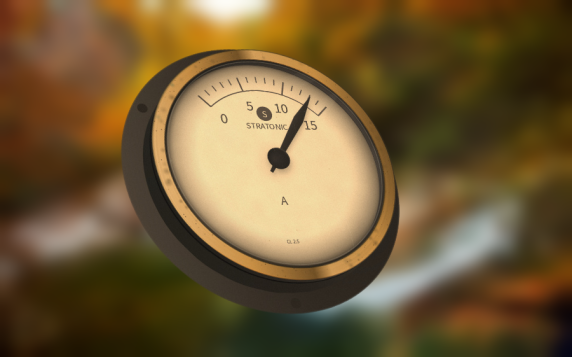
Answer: 13 A
